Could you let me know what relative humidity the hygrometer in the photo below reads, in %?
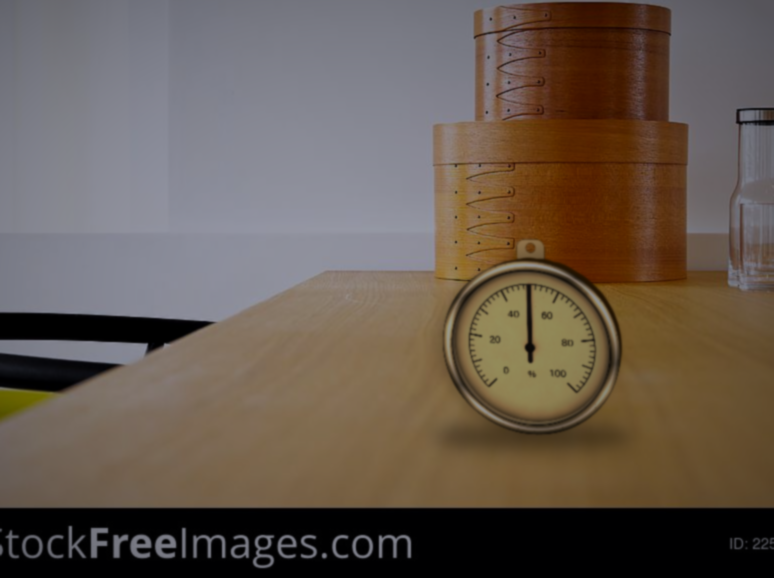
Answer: 50 %
